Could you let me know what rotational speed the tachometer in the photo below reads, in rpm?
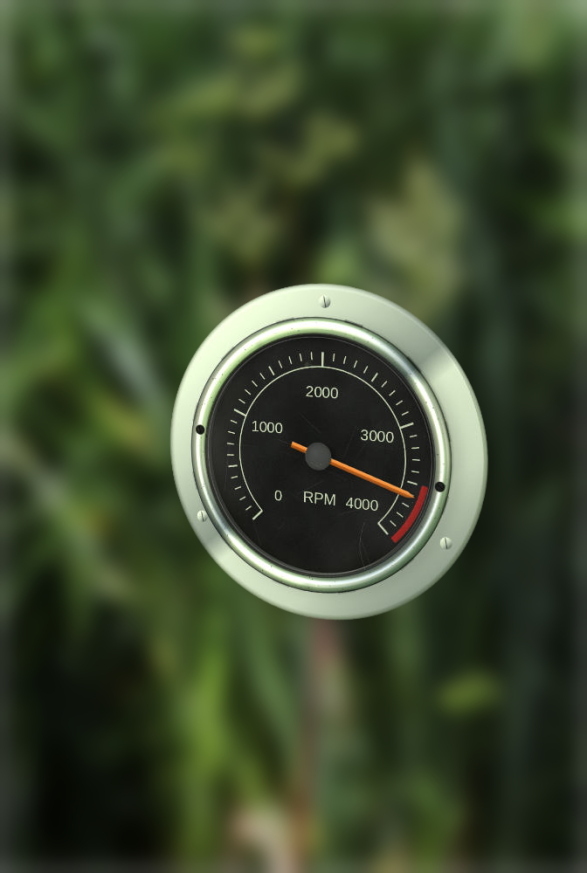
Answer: 3600 rpm
